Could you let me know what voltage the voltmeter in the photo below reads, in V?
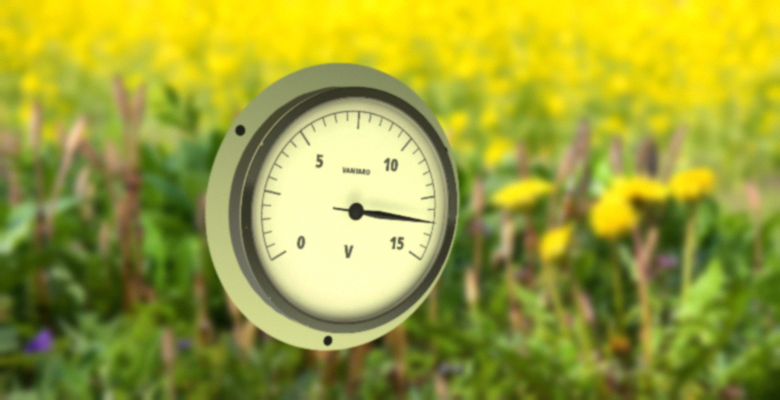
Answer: 13.5 V
